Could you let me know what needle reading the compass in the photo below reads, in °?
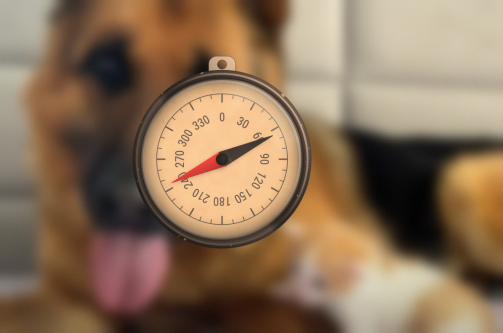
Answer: 245 °
